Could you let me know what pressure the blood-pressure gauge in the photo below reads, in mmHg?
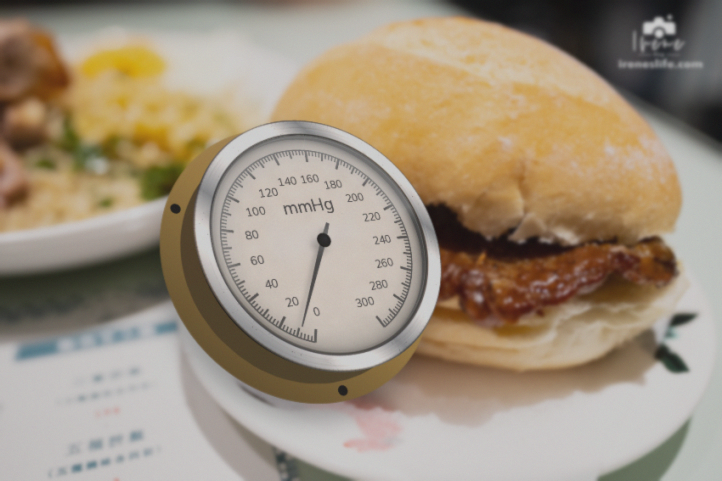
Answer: 10 mmHg
